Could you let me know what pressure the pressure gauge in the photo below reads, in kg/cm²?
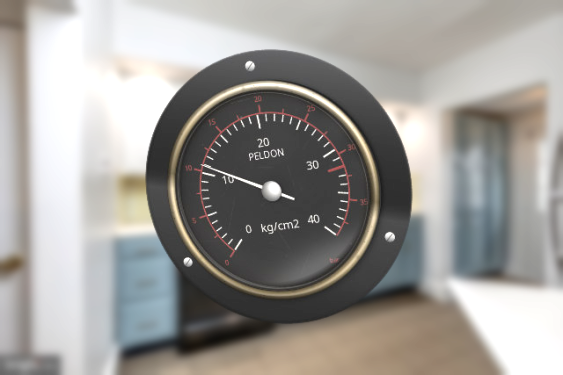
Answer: 11 kg/cm²
